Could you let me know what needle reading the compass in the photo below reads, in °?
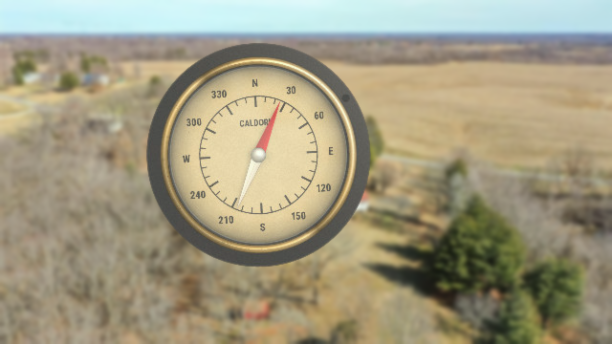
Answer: 25 °
